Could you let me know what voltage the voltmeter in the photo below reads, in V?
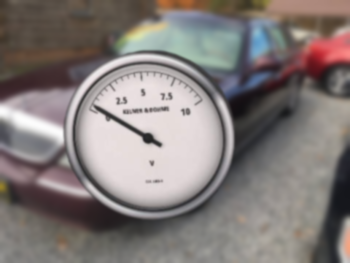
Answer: 0.5 V
